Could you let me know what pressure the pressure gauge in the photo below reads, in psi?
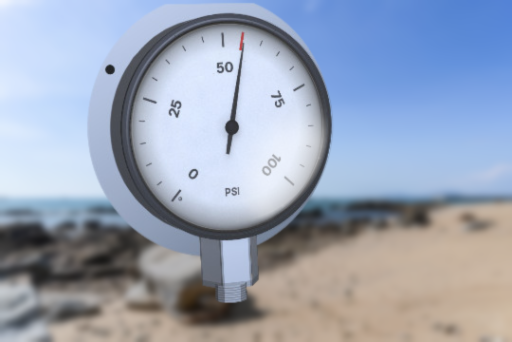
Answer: 55 psi
